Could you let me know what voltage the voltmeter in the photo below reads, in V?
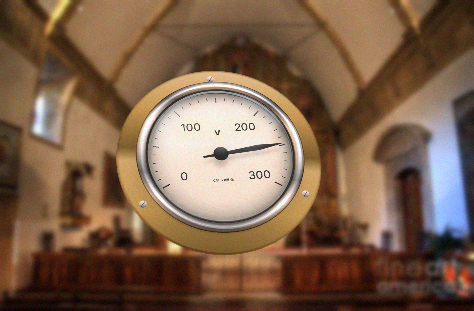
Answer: 250 V
